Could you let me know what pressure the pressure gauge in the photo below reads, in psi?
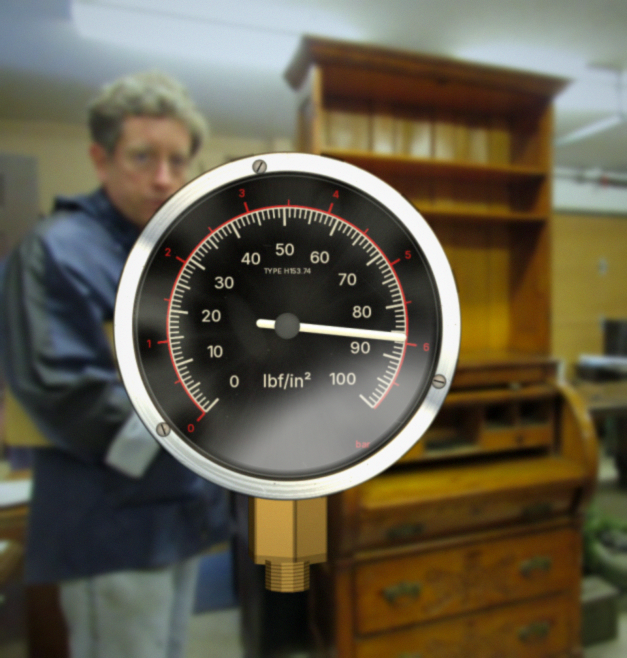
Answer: 86 psi
